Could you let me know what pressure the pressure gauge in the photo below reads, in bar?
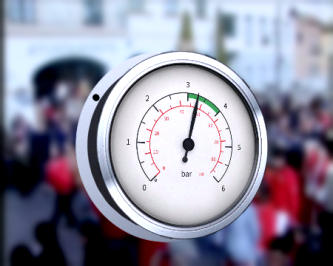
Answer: 3.25 bar
